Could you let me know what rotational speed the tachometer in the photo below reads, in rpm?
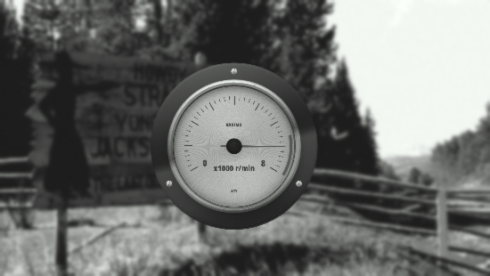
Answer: 7000 rpm
